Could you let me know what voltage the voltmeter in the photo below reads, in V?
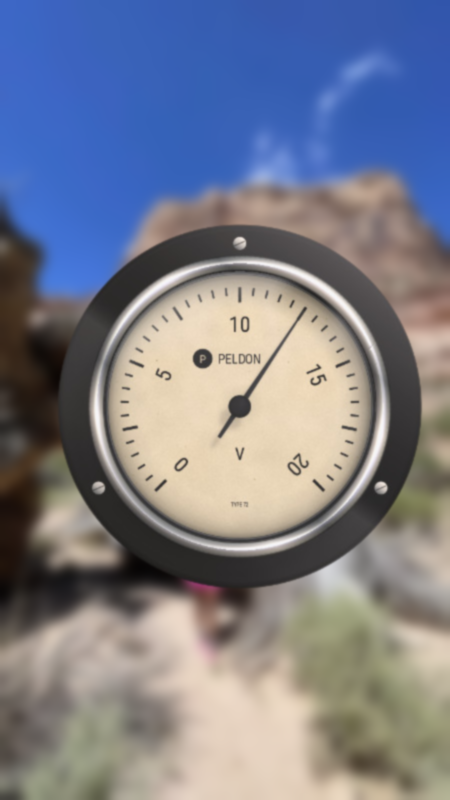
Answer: 12.5 V
